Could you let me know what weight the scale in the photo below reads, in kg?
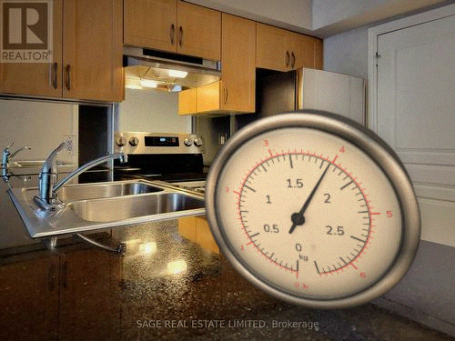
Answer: 1.8 kg
